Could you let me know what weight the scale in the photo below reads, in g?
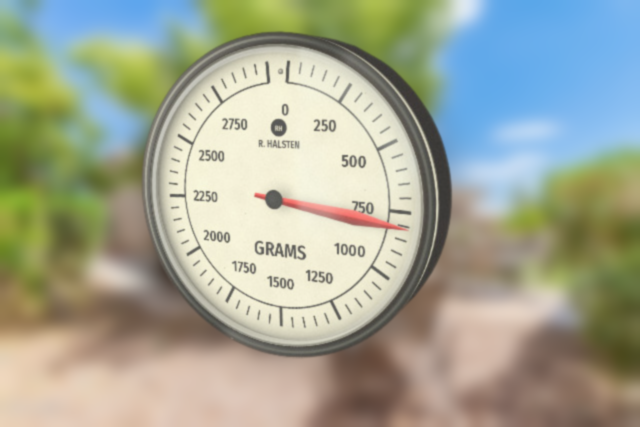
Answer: 800 g
